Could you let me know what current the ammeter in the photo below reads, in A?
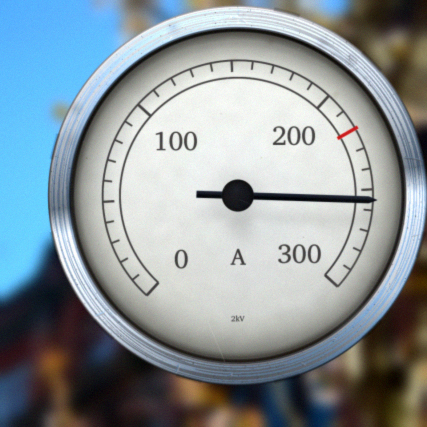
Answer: 255 A
